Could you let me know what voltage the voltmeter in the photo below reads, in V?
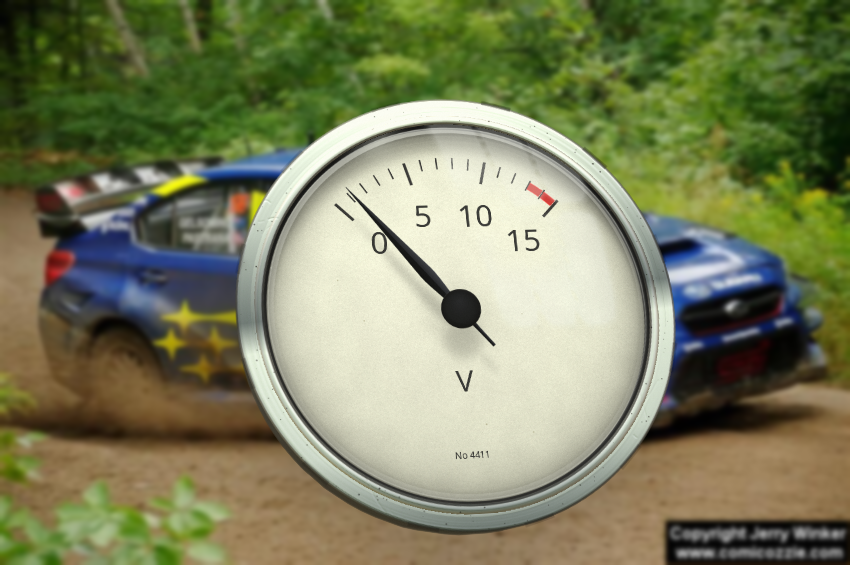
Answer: 1 V
